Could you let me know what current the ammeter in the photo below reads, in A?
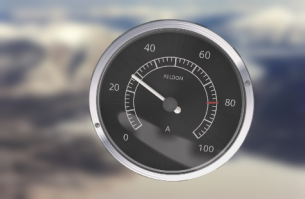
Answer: 28 A
